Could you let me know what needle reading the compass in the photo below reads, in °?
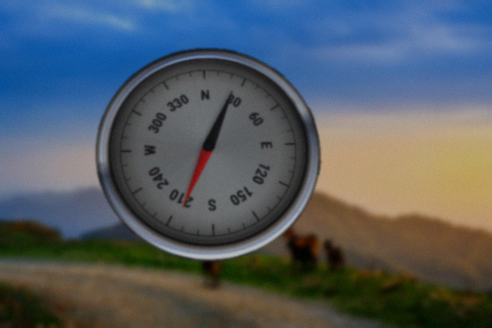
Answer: 205 °
